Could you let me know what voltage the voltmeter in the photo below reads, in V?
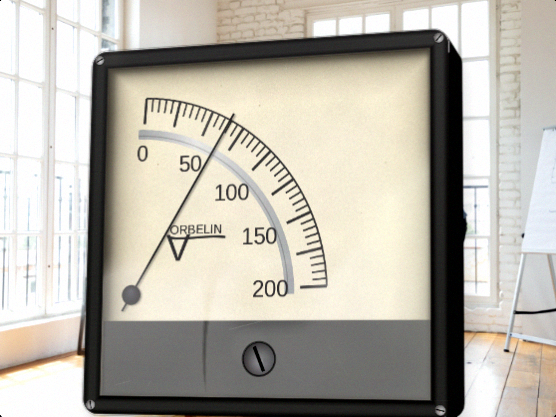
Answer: 65 V
